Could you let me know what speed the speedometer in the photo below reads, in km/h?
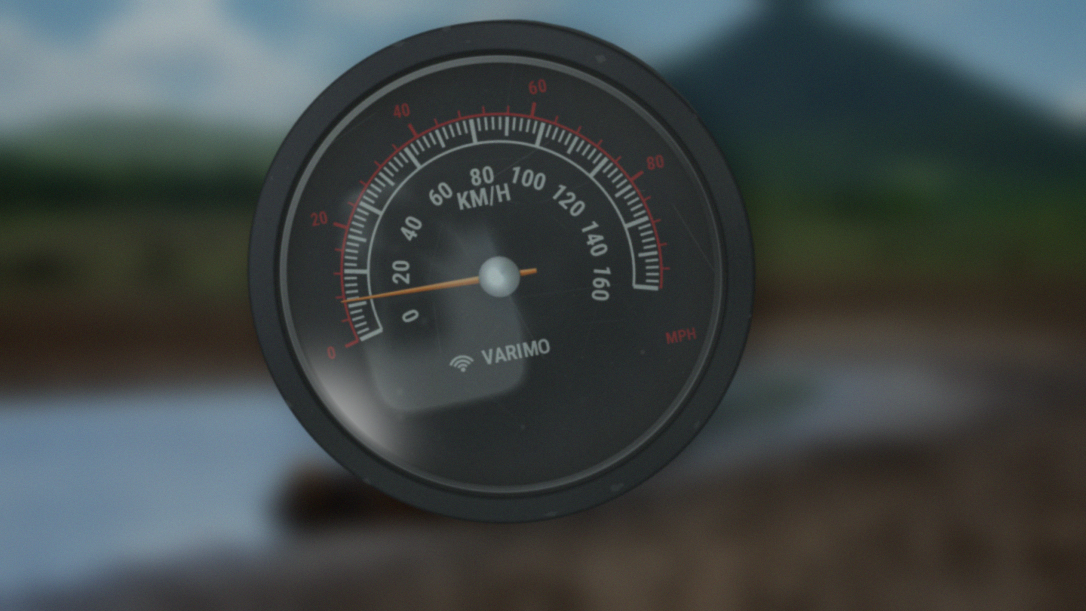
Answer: 12 km/h
